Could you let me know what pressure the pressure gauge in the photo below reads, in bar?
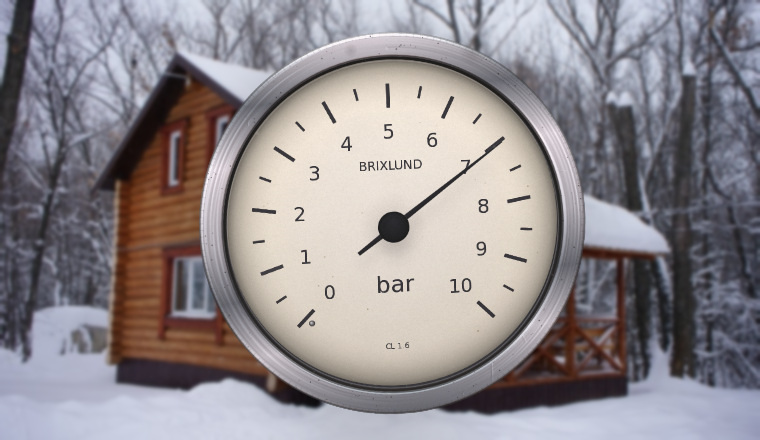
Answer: 7 bar
